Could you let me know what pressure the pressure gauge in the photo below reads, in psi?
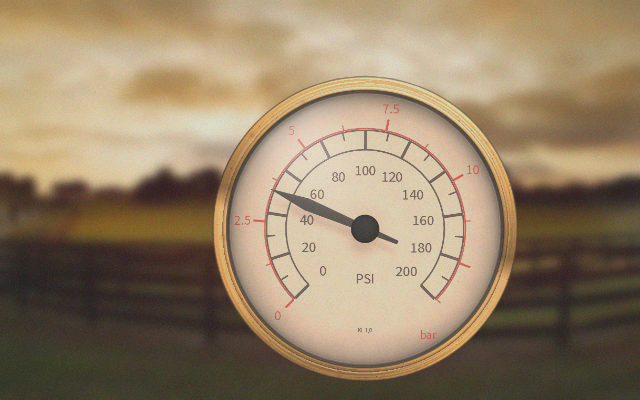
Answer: 50 psi
